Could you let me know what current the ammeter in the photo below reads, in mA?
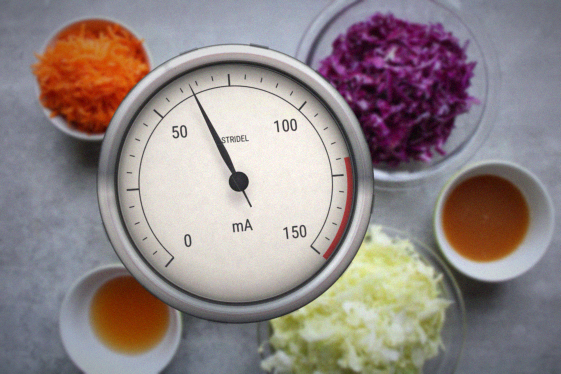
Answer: 62.5 mA
